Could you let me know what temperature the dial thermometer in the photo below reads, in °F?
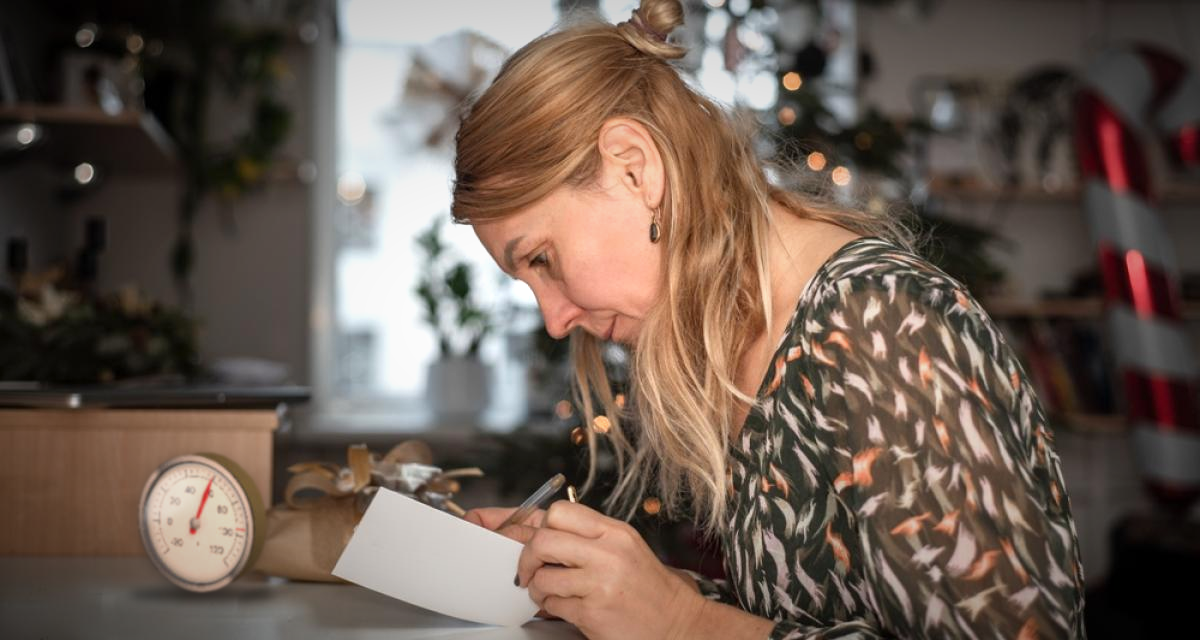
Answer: 60 °F
